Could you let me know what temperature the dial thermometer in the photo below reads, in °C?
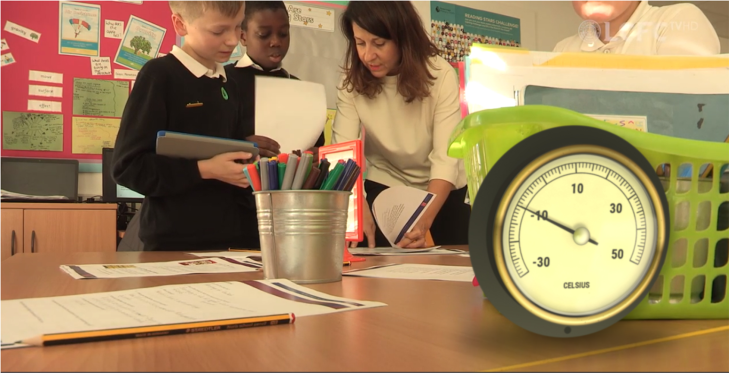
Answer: -10 °C
